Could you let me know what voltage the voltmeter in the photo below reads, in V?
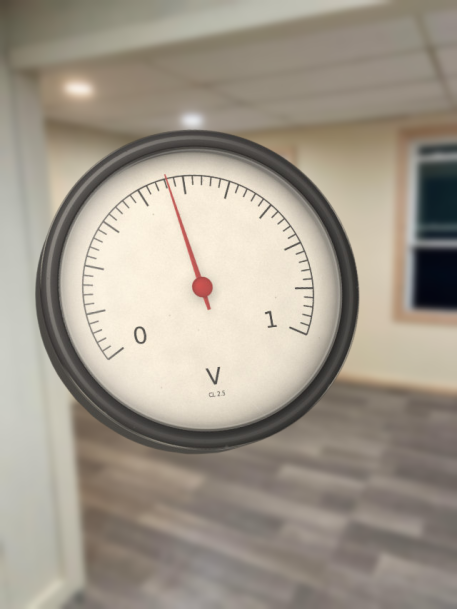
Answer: 0.46 V
